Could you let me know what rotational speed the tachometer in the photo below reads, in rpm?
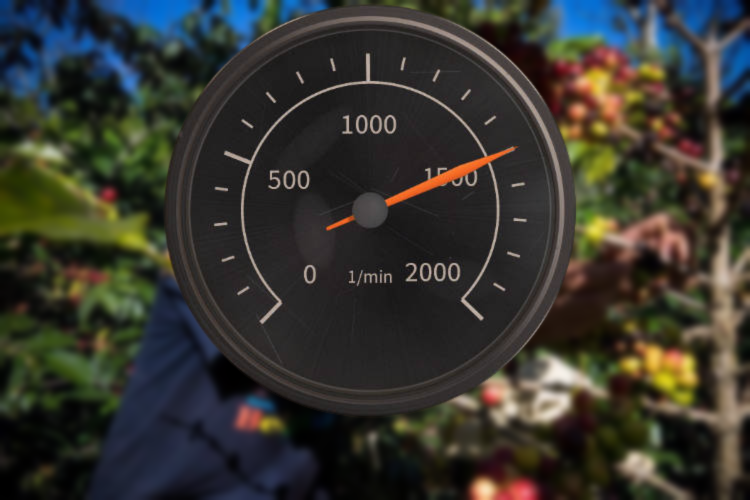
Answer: 1500 rpm
